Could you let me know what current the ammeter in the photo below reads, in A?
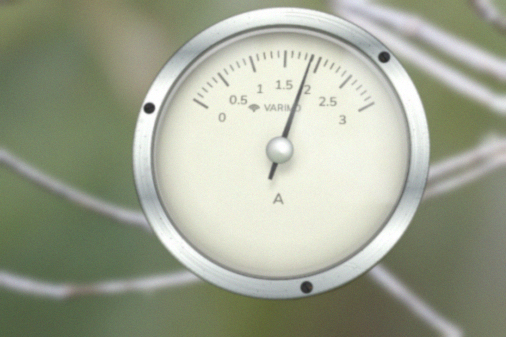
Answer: 1.9 A
